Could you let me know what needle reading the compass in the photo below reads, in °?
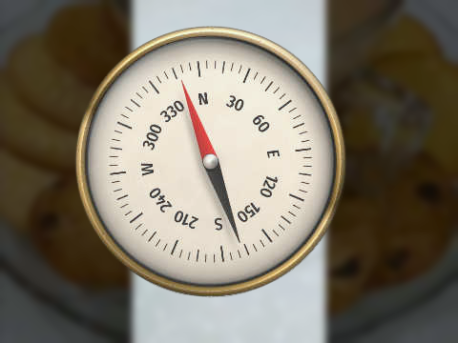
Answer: 347.5 °
